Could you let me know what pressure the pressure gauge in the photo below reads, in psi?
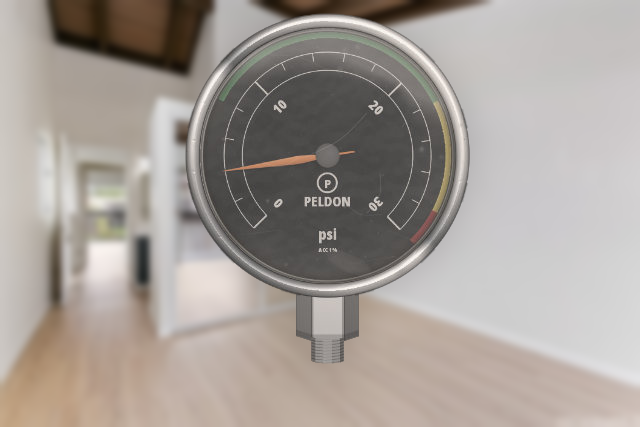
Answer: 4 psi
